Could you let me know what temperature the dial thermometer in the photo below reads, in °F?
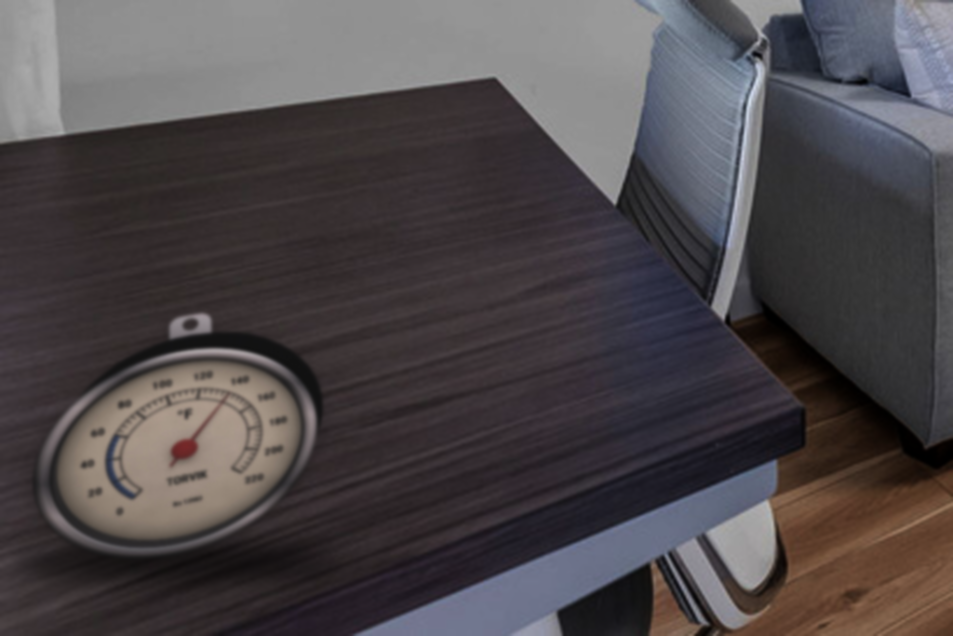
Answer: 140 °F
